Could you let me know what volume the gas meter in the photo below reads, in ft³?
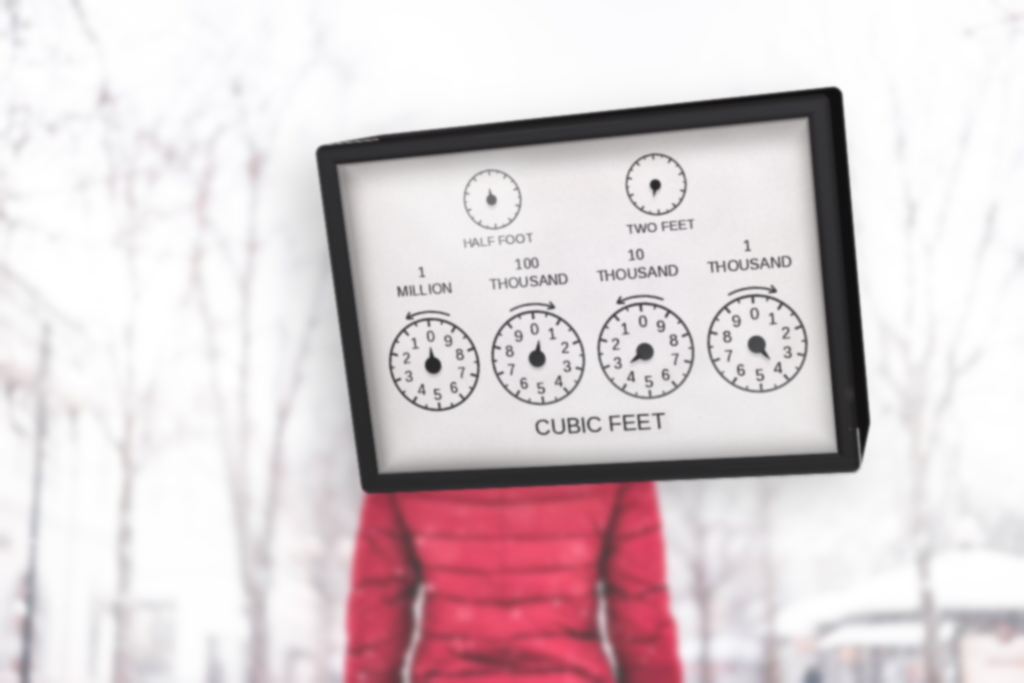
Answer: 3400 ft³
